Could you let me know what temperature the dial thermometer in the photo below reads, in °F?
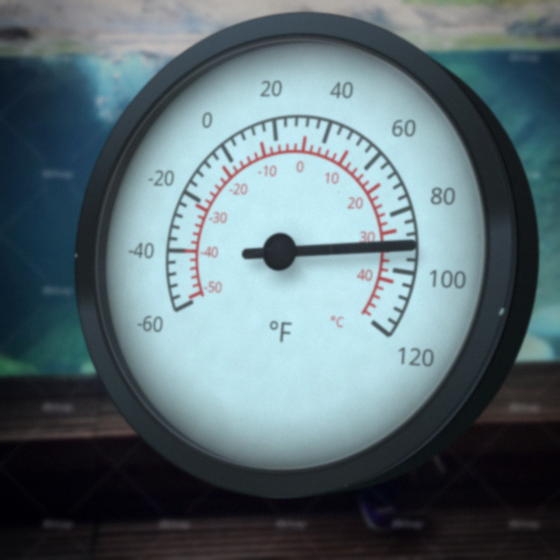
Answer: 92 °F
